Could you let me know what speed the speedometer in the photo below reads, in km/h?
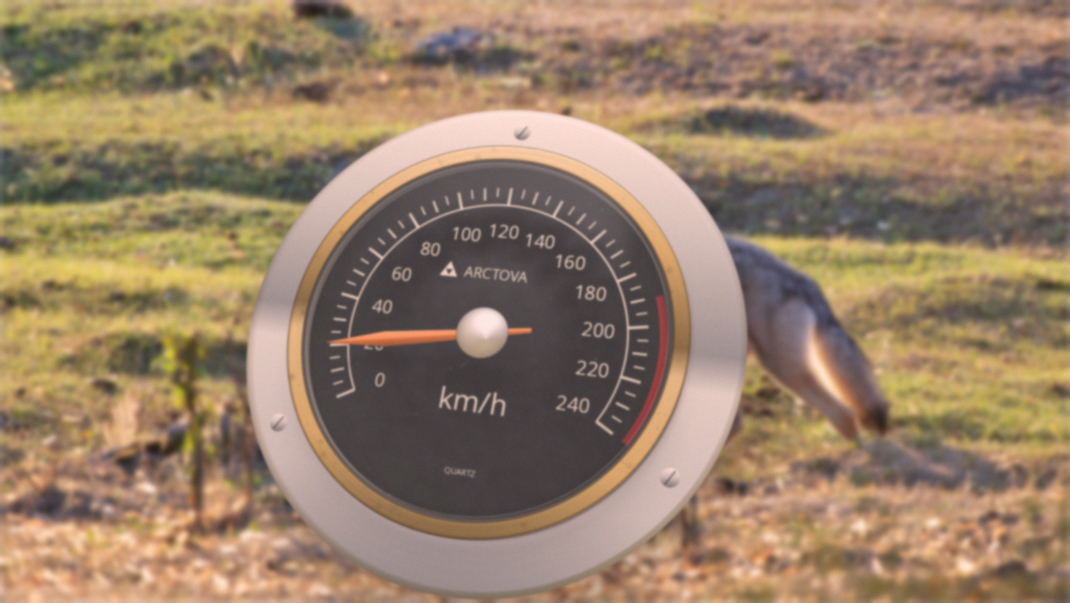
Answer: 20 km/h
